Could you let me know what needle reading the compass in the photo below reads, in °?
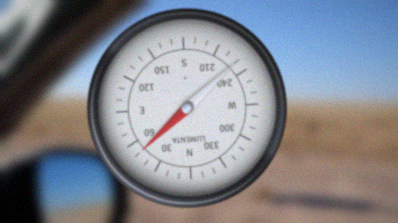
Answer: 50 °
